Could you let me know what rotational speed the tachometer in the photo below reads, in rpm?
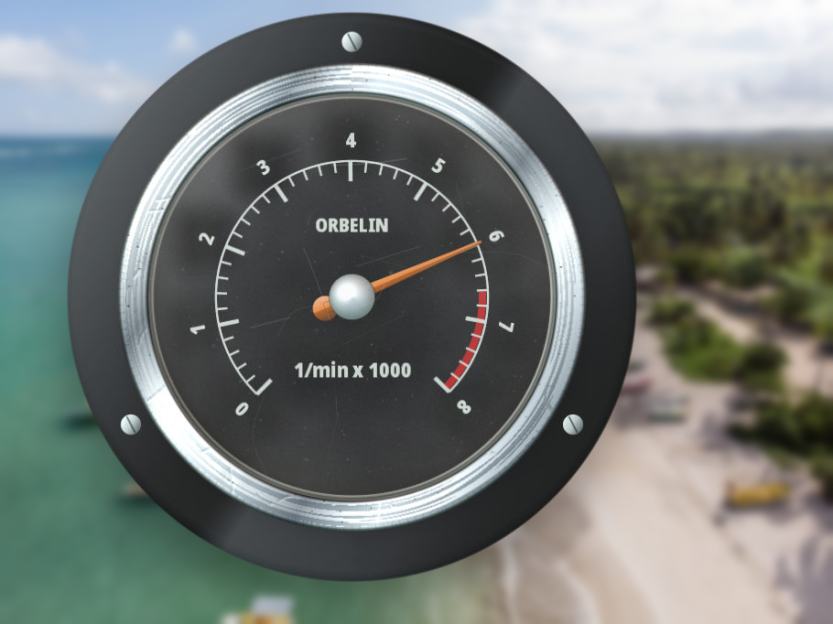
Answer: 6000 rpm
